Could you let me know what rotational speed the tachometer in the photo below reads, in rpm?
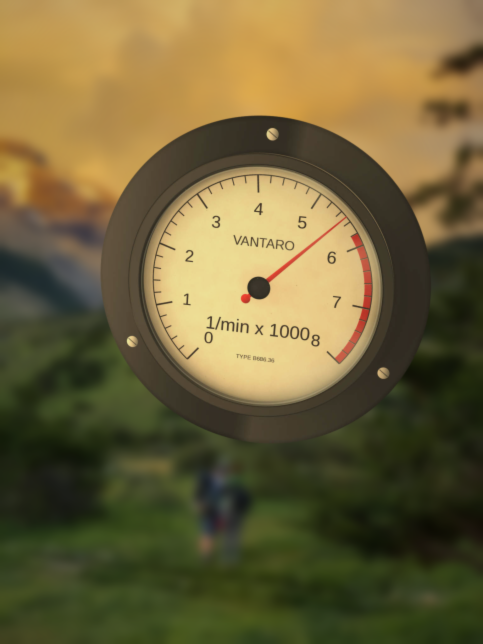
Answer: 5500 rpm
